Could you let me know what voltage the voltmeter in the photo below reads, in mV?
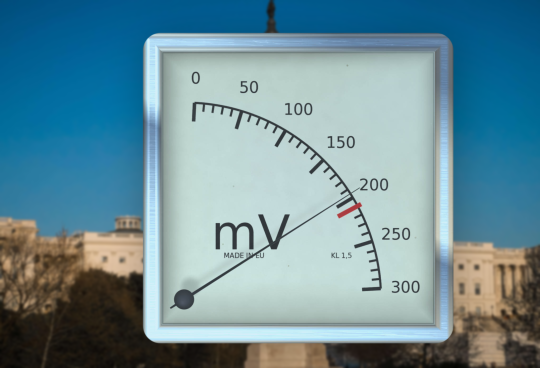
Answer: 195 mV
